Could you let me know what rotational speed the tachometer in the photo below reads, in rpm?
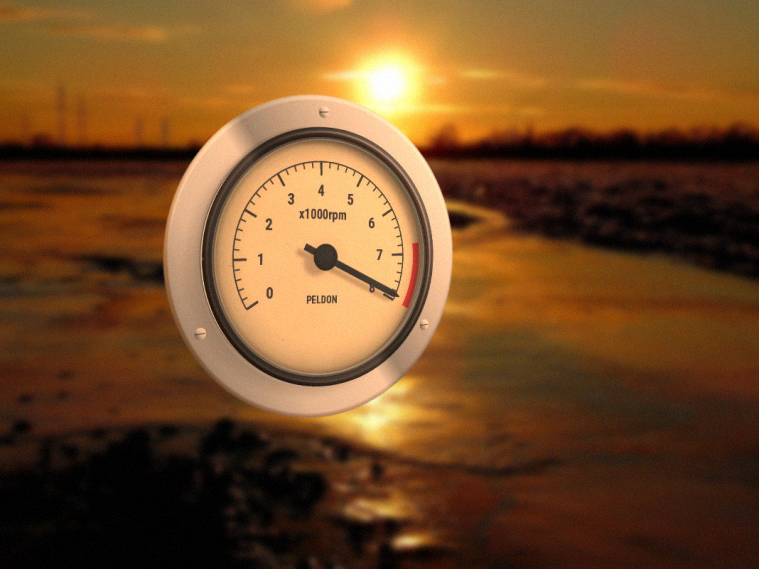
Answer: 7900 rpm
